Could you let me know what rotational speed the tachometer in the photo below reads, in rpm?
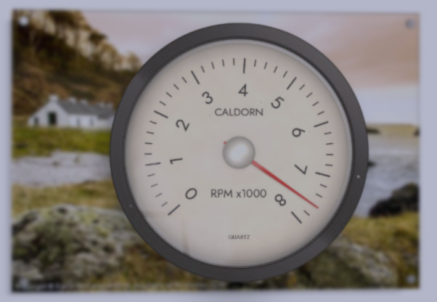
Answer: 7600 rpm
